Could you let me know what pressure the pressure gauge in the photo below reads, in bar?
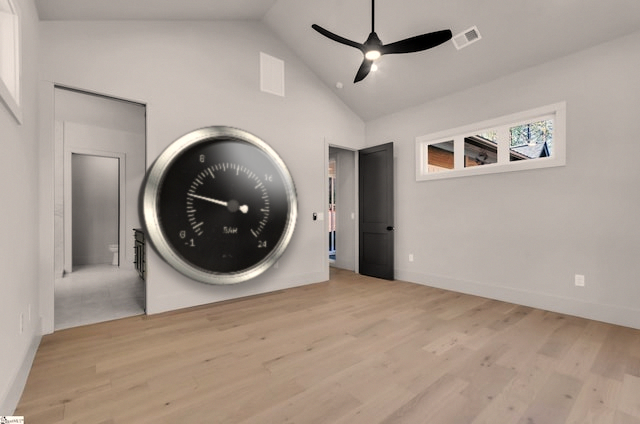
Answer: 4 bar
